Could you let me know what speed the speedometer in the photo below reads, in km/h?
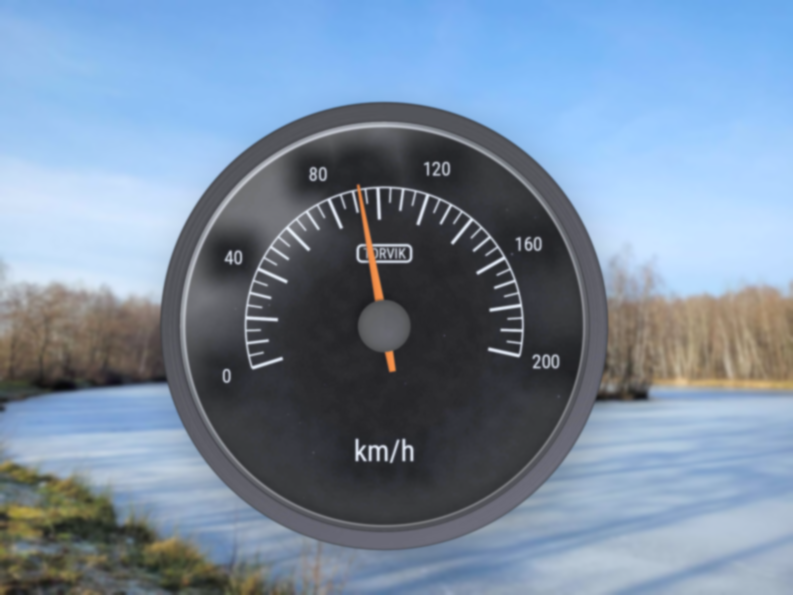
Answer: 92.5 km/h
